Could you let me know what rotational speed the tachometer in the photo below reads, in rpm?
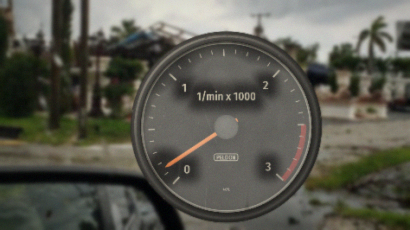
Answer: 150 rpm
